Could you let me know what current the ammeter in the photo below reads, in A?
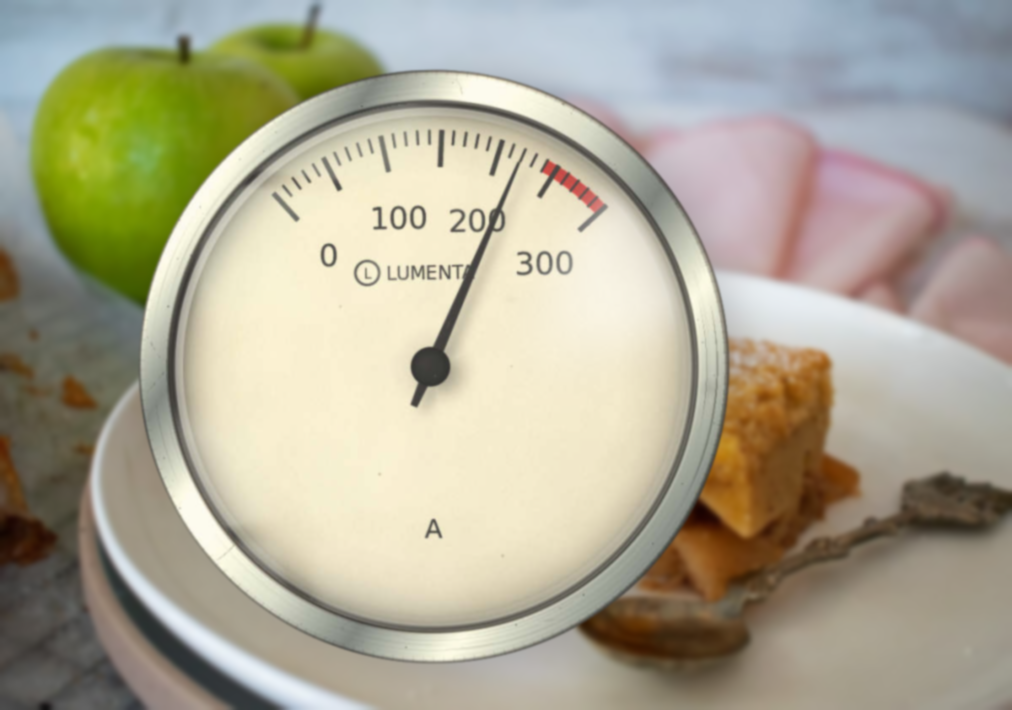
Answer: 220 A
